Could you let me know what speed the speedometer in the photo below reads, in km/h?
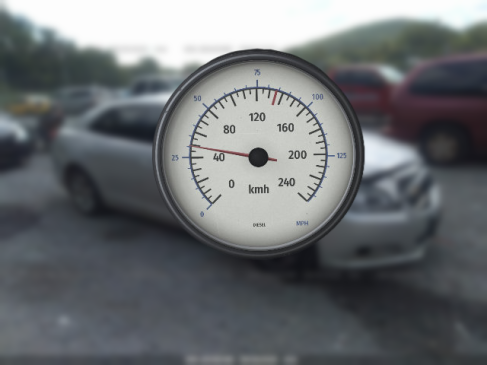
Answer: 50 km/h
